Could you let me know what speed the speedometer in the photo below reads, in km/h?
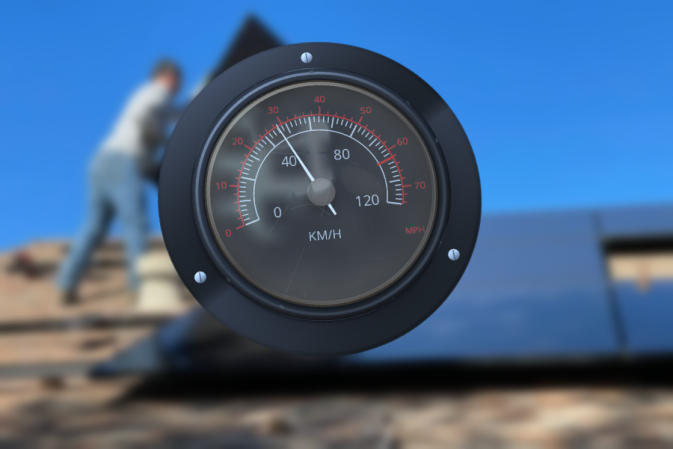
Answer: 46 km/h
